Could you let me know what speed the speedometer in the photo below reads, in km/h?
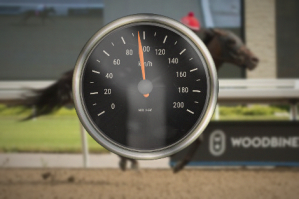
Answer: 95 km/h
